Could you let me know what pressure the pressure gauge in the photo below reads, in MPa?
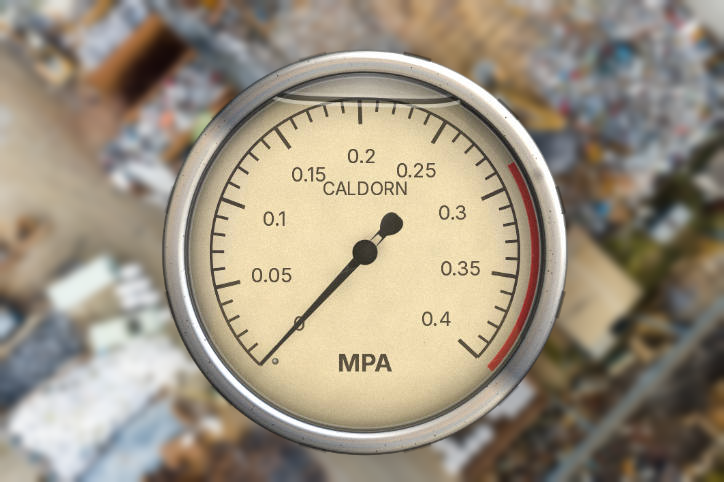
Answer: 0 MPa
